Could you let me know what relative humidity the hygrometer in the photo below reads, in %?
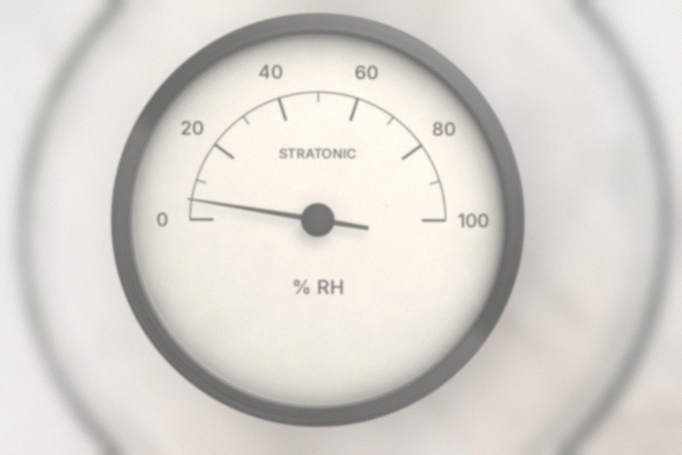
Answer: 5 %
